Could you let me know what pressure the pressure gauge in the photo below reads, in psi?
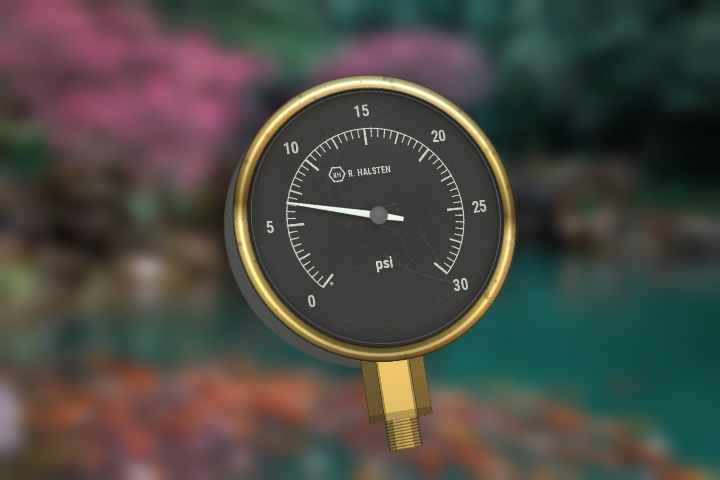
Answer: 6.5 psi
